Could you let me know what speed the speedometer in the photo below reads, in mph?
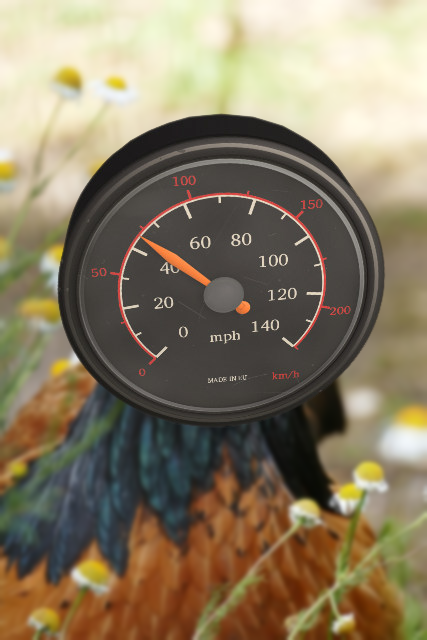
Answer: 45 mph
